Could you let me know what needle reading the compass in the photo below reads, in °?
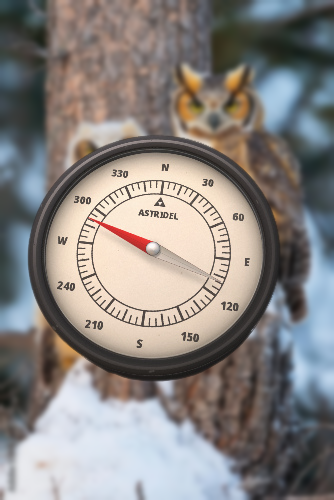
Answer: 290 °
